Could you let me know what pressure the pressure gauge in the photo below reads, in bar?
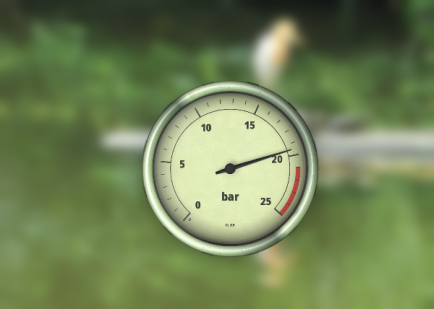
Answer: 19.5 bar
